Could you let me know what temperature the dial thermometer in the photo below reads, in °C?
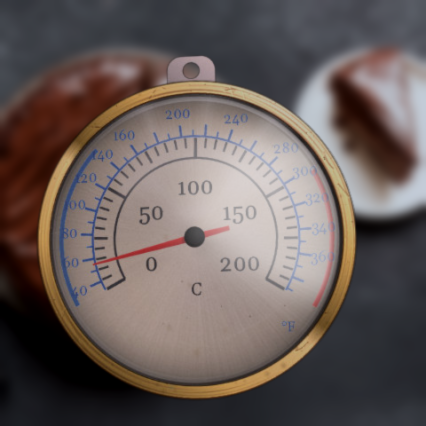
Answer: 12.5 °C
